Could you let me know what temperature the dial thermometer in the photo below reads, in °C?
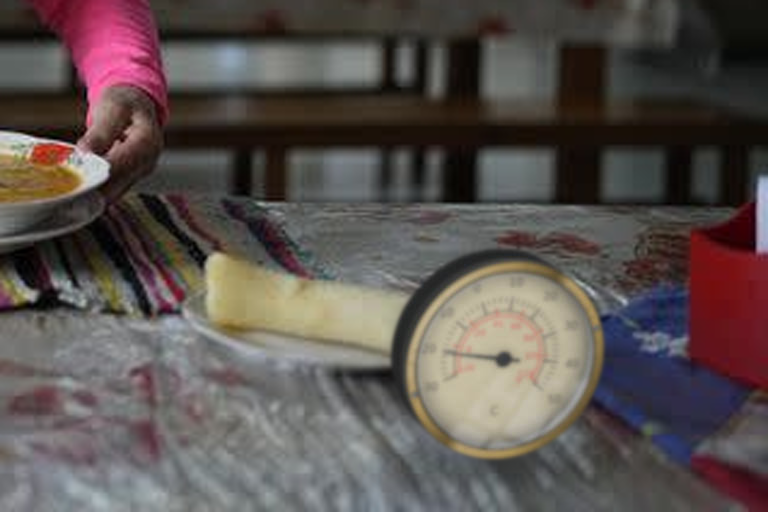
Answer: -20 °C
